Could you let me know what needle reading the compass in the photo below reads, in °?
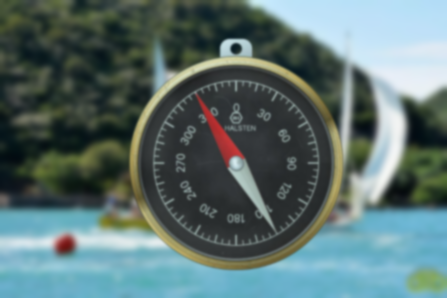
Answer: 330 °
